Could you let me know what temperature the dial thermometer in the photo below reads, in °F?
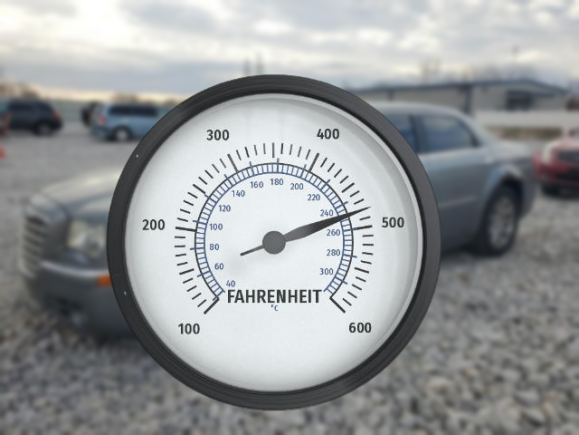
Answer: 480 °F
